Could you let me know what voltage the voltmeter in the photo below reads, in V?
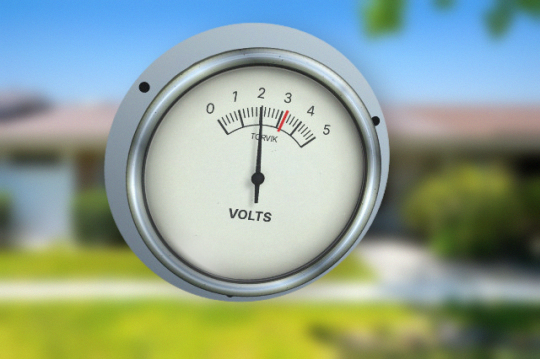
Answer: 2 V
